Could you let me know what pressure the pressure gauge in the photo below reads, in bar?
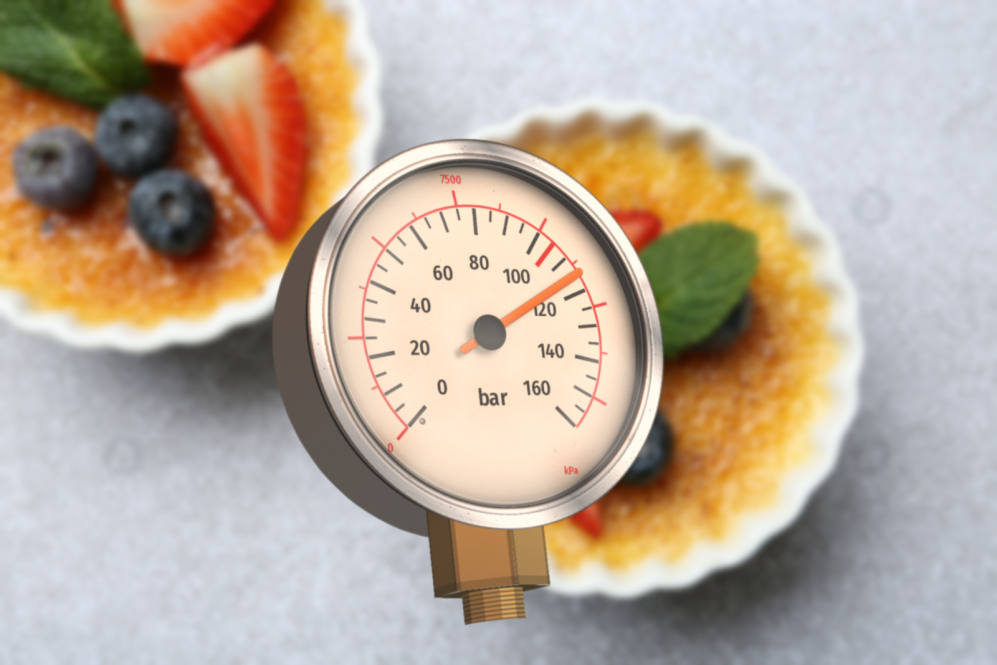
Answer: 115 bar
